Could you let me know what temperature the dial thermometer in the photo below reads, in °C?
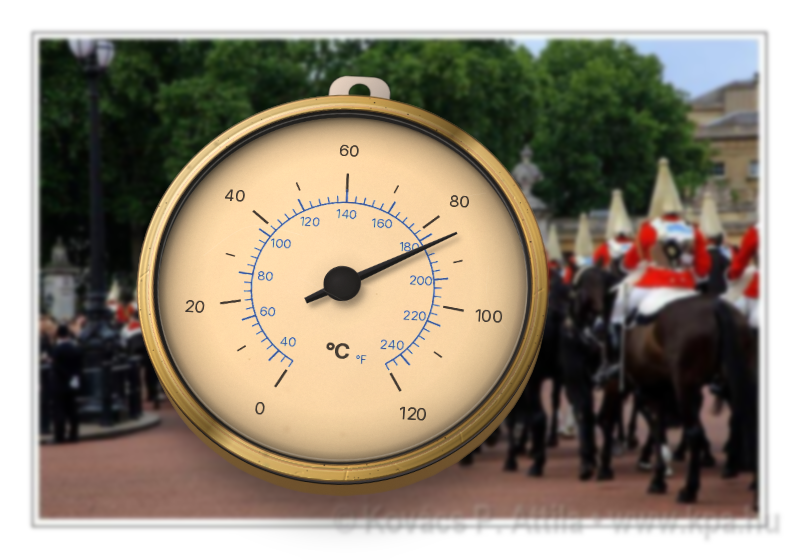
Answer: 85 °C
